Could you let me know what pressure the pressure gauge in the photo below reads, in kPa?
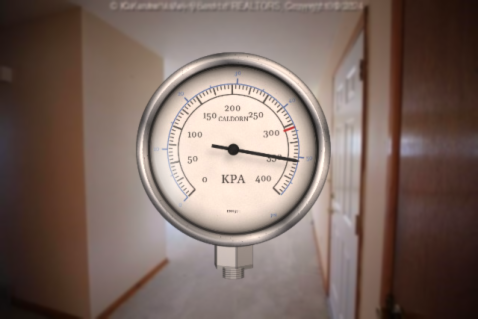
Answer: 350 kPa
